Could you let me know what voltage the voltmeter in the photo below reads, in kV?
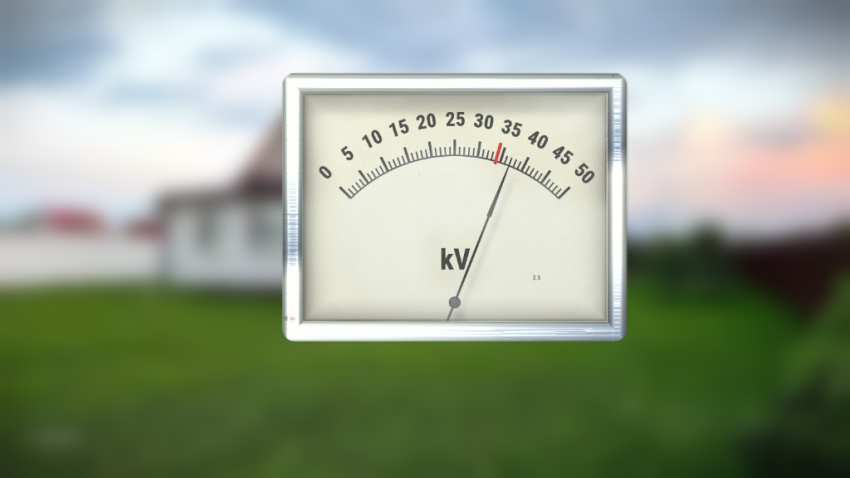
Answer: 37 kV
